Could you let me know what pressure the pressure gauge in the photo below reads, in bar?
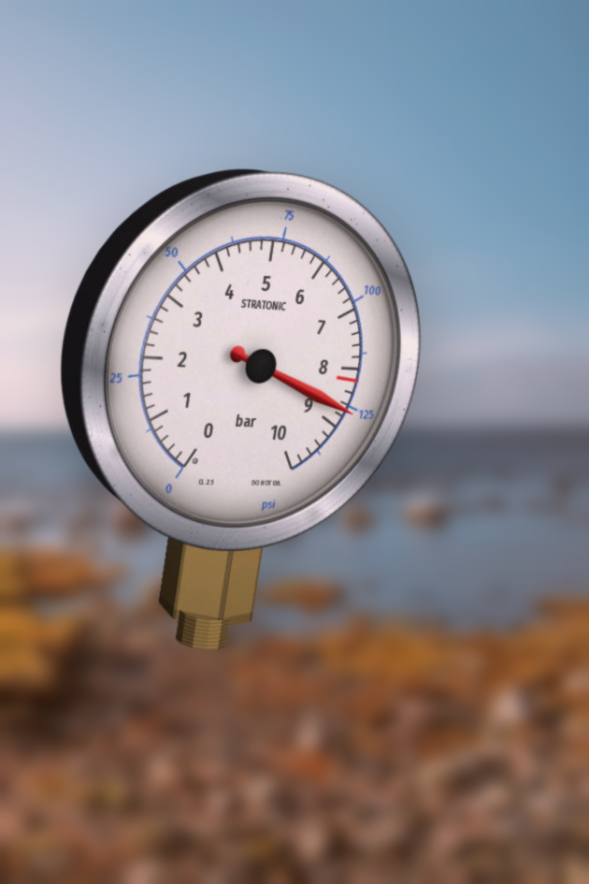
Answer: 8.7 bar
